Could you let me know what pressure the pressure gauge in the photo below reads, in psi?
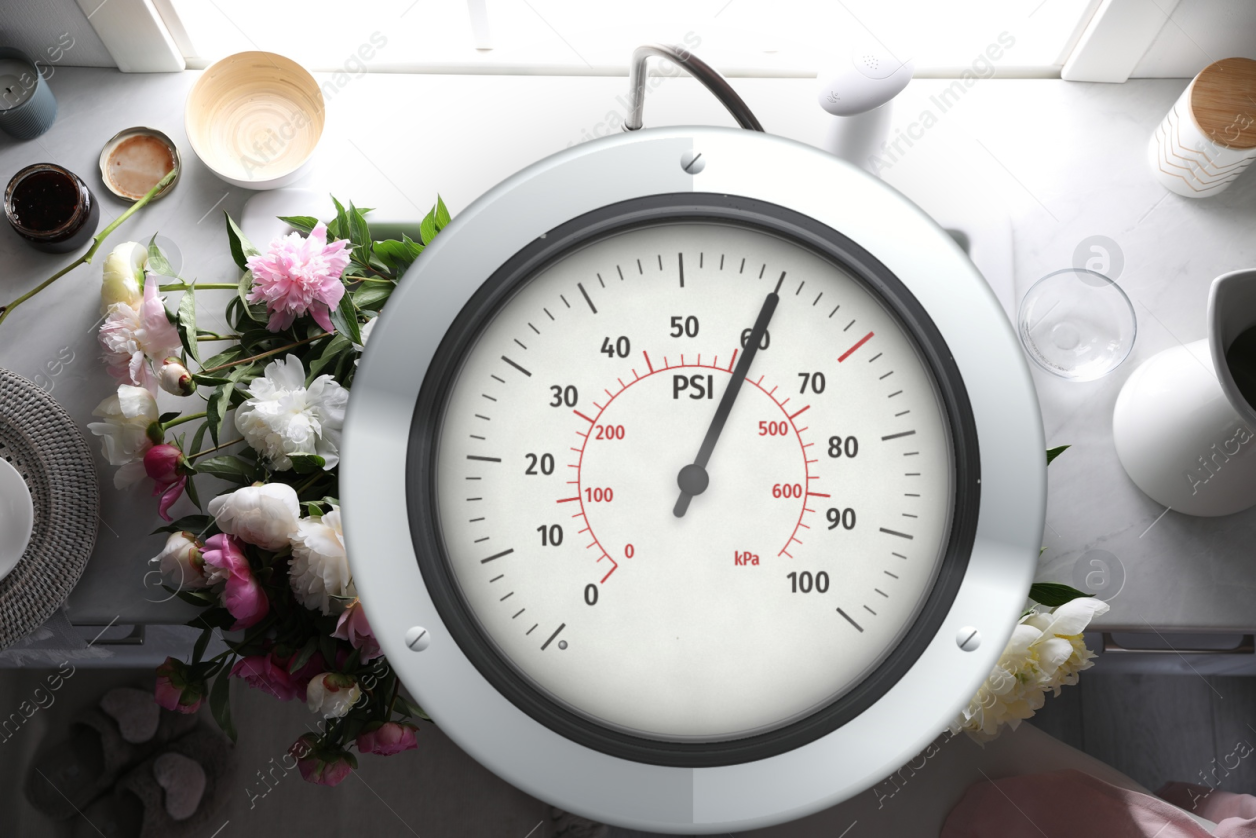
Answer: 60 psi
